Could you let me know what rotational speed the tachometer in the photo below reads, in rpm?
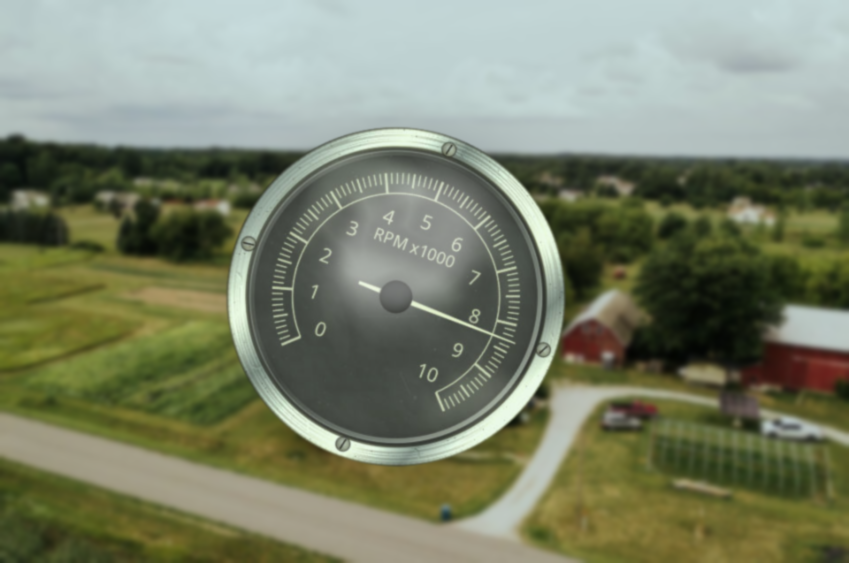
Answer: 8300 rpm
